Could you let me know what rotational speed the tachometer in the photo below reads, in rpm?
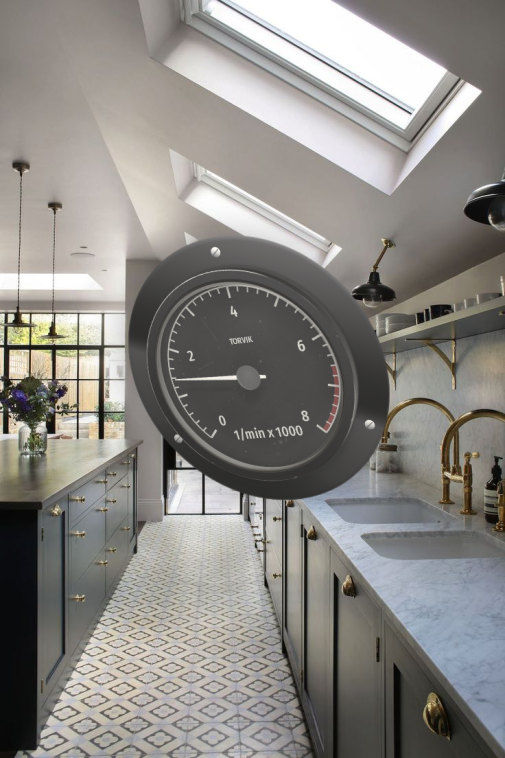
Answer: 1400 rpm
